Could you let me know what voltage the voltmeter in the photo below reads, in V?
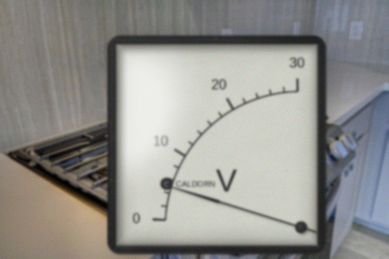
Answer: 5 V
